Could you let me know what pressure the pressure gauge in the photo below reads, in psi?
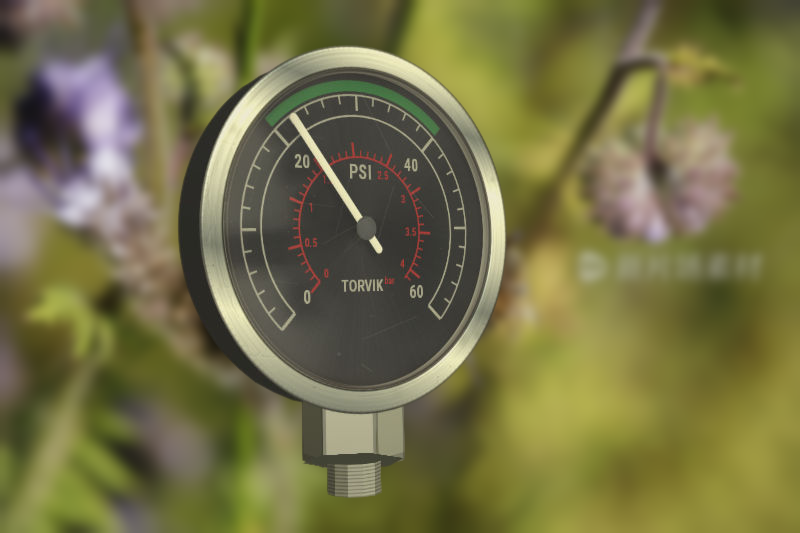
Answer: 22 psi
